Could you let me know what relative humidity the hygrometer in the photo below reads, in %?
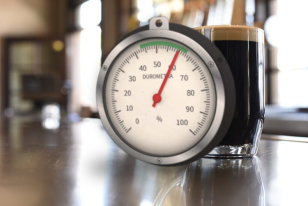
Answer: 60 %
